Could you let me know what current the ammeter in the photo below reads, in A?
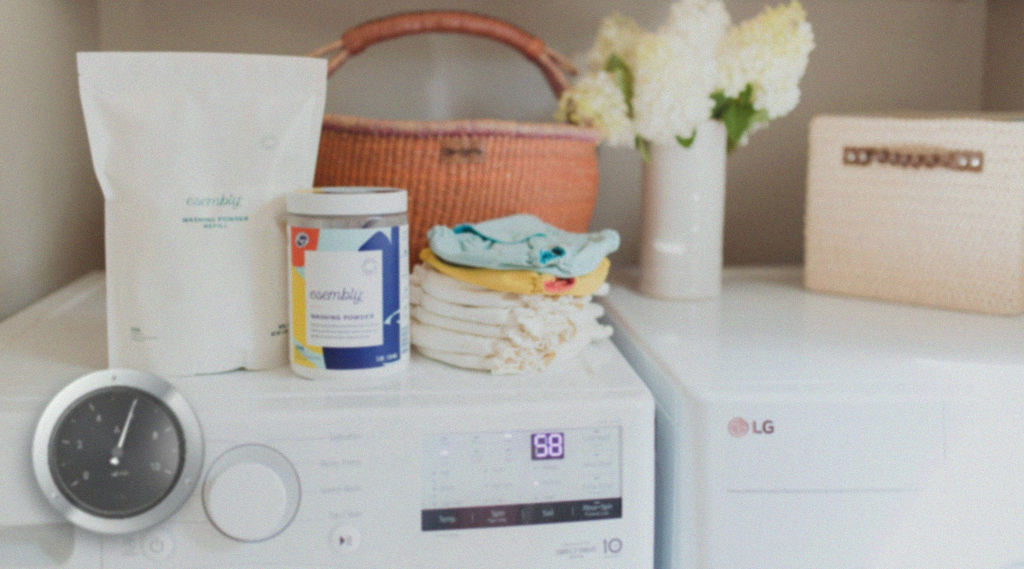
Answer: 6 A
